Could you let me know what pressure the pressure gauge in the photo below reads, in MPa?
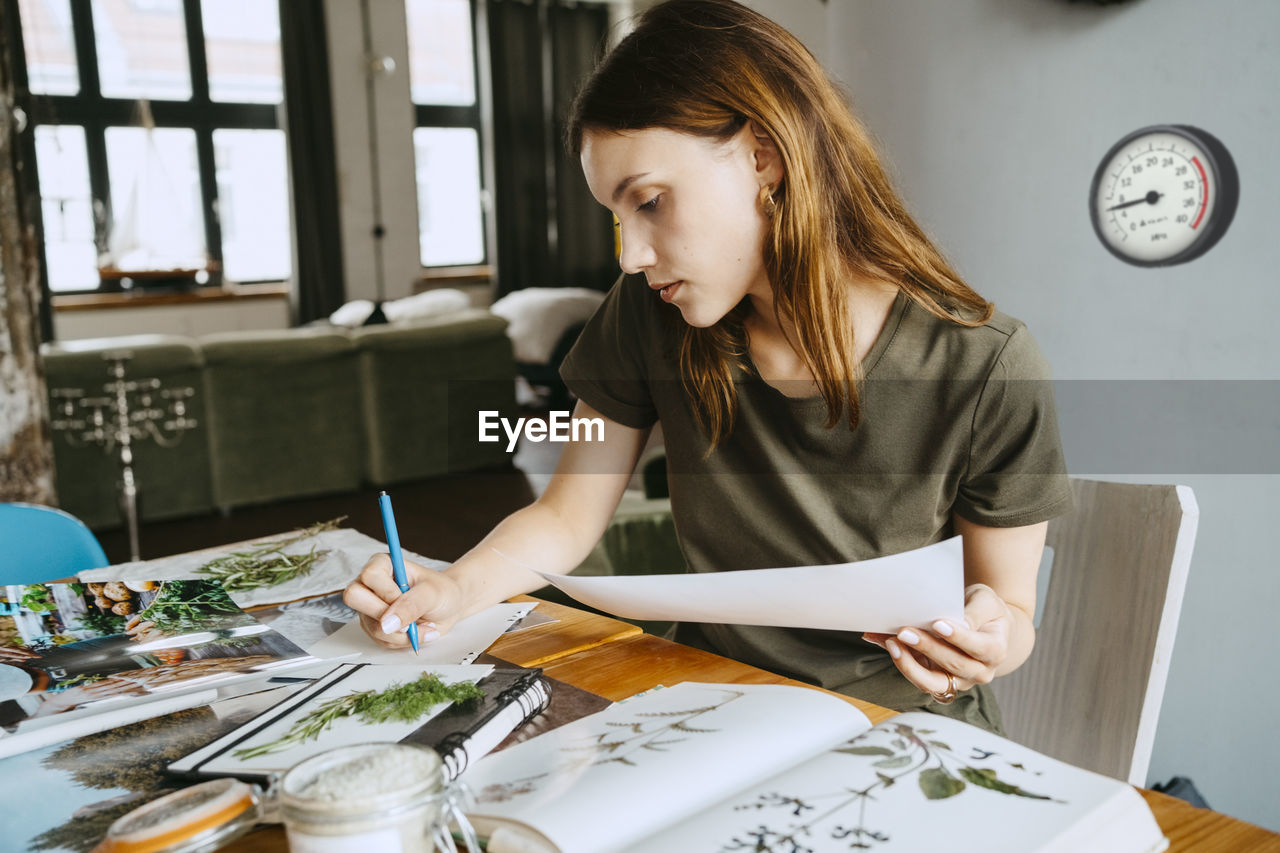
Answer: 6 MPa
